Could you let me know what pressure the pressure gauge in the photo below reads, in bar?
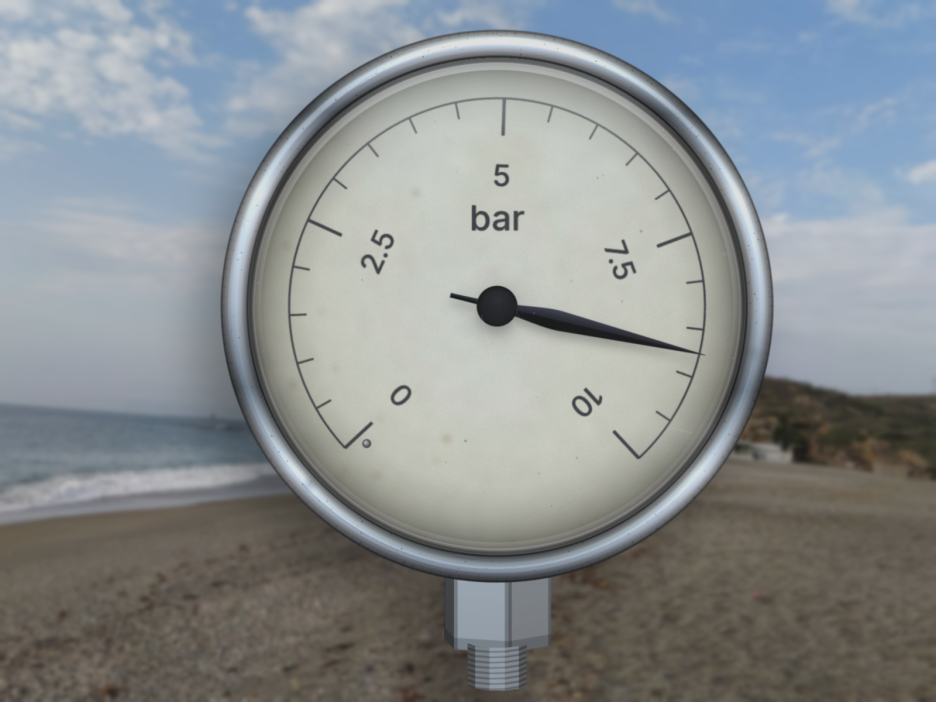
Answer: 8.75 bar
